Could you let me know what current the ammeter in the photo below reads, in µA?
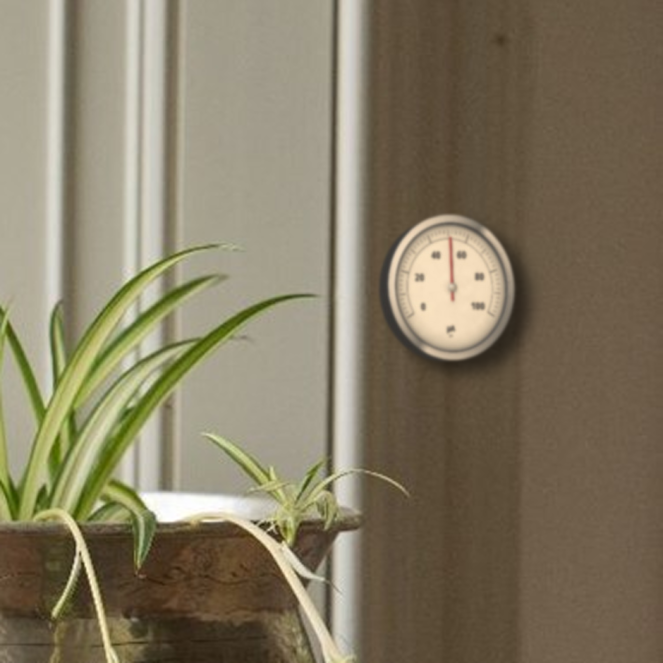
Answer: 50 µA
